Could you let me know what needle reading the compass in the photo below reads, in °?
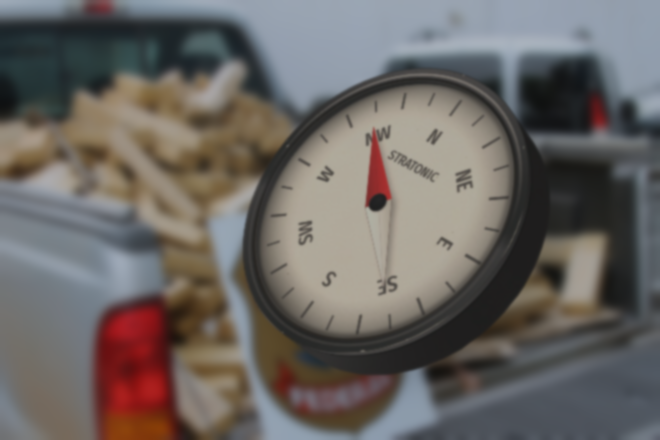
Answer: 315 °
